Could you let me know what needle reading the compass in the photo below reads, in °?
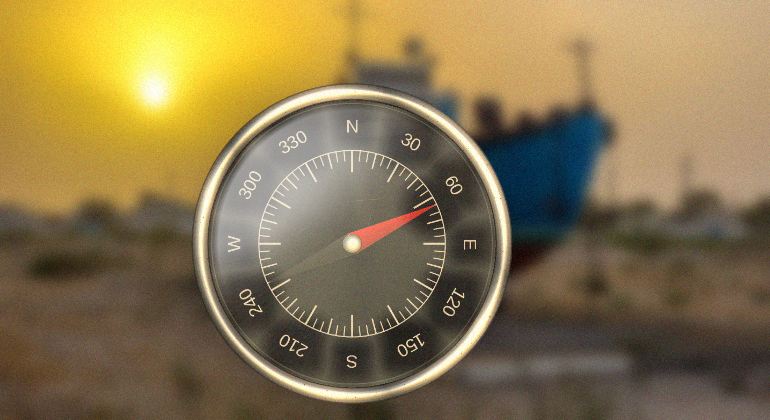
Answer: 65 °
